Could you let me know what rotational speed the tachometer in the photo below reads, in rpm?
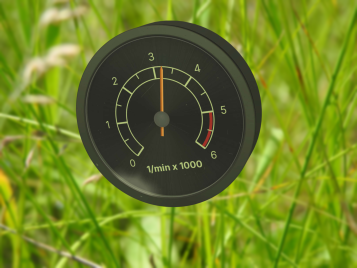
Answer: 3250 rpm
